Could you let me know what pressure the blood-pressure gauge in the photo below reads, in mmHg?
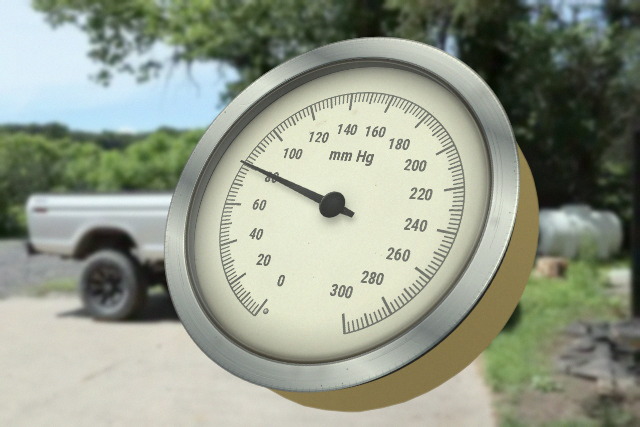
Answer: 80 mmHg
